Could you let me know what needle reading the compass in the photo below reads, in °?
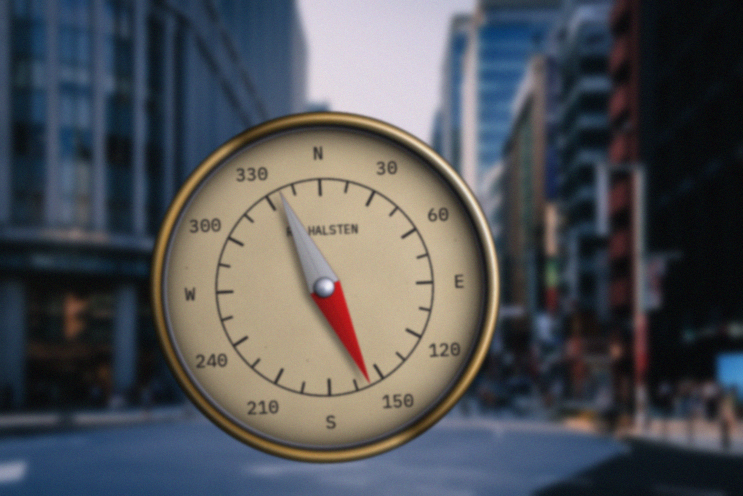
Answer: 157.5 °
